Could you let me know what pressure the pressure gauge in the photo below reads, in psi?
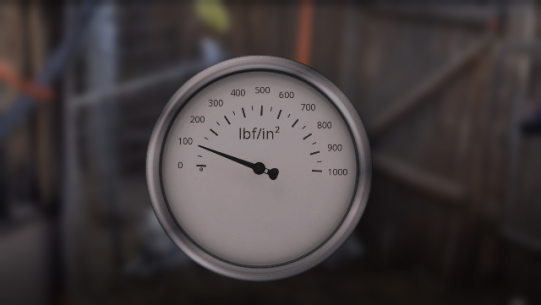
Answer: 100 psi
